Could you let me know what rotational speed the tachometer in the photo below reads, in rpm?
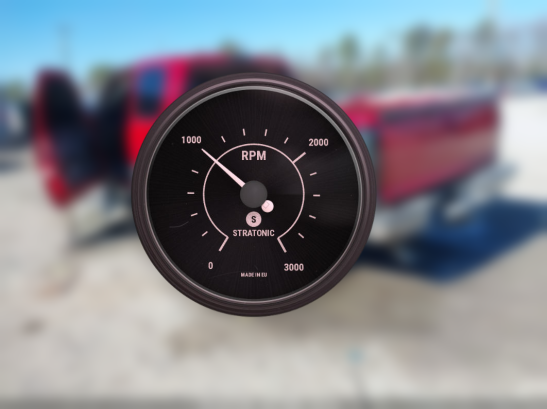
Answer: 1000 rpm
